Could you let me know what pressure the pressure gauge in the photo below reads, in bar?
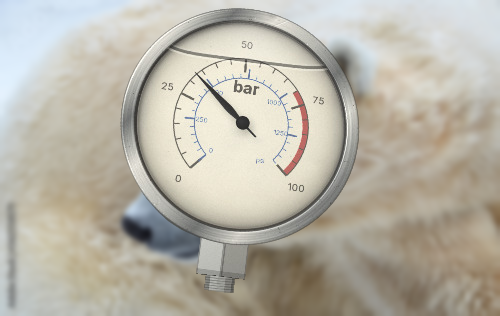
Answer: 32.5 bar
